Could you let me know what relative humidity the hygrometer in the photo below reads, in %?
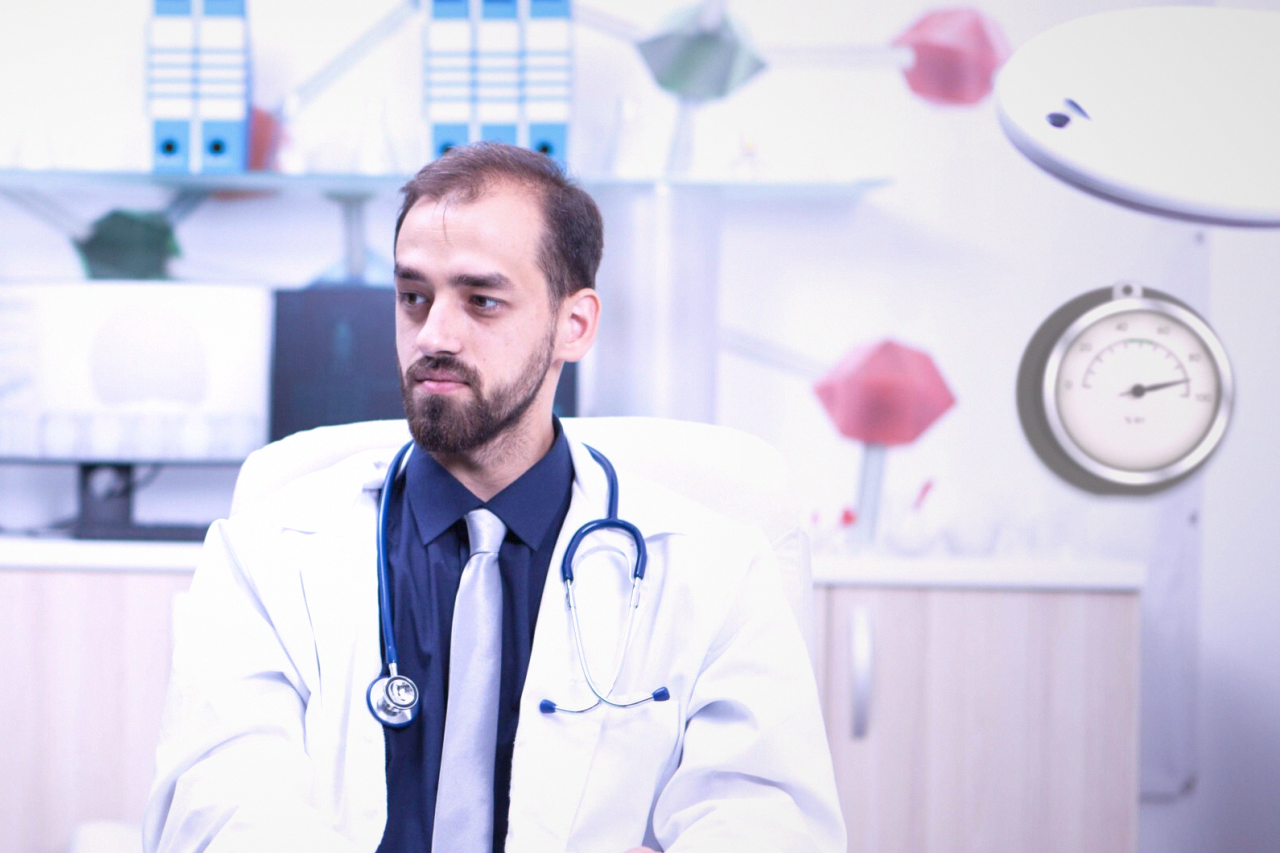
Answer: 90 %
